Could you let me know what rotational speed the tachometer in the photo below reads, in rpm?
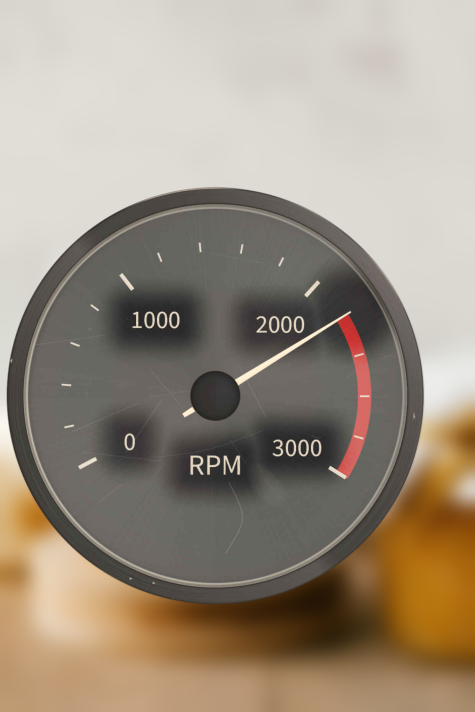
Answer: 2200 rpm
